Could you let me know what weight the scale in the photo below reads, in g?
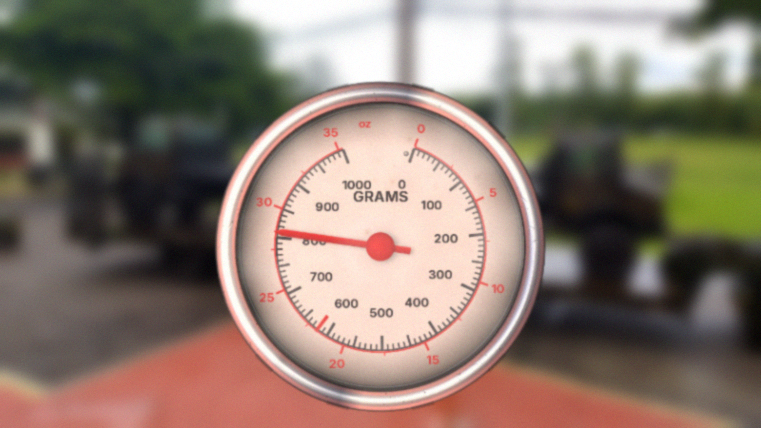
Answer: 810 g
